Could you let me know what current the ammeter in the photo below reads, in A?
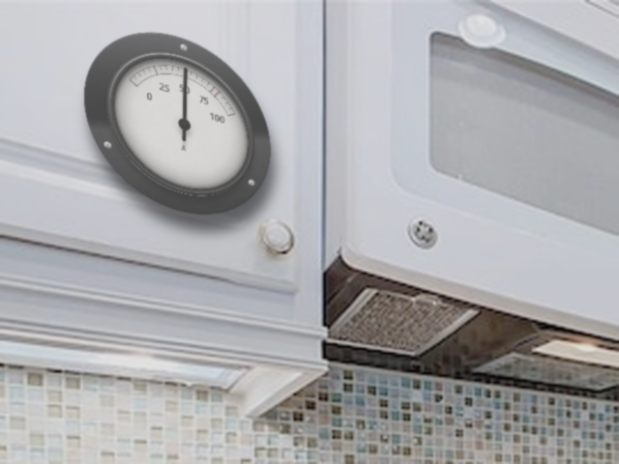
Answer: 50 A
